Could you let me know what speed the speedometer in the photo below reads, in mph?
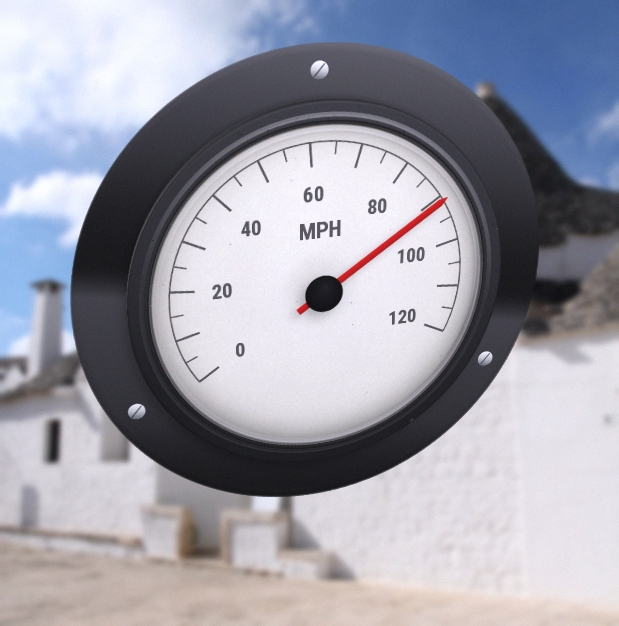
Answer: 90 mph
